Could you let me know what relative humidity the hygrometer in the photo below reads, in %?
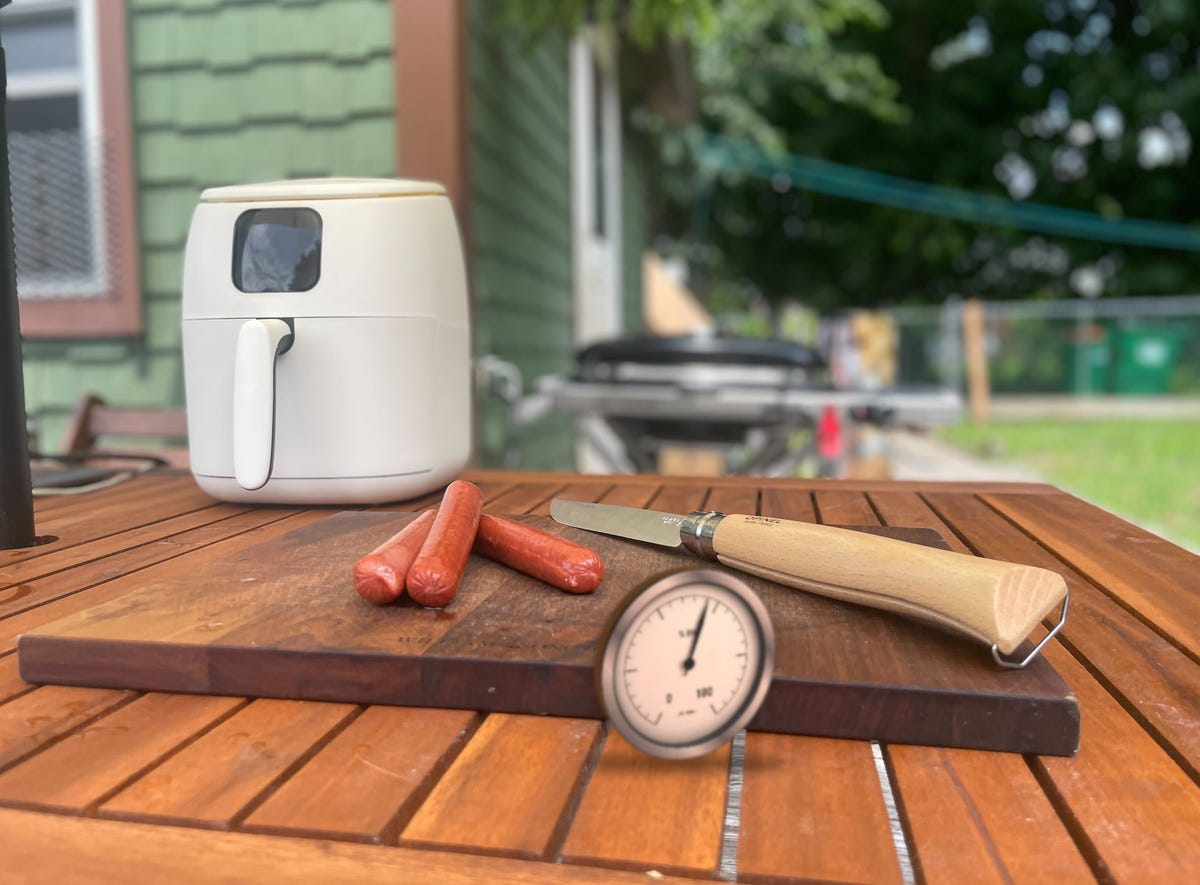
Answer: 56 %
